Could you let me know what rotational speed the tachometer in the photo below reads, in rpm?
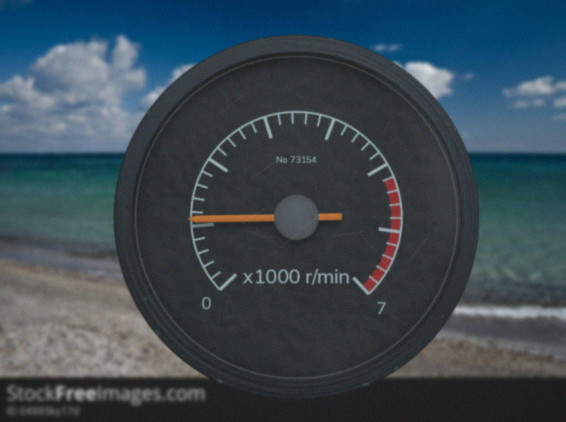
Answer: 1100 rpm
